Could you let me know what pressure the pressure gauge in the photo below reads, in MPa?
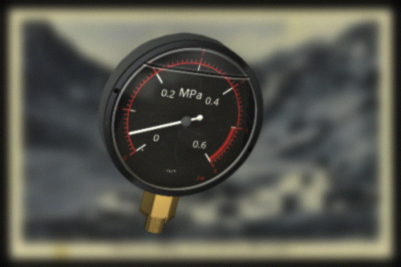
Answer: 0.05 MPa
